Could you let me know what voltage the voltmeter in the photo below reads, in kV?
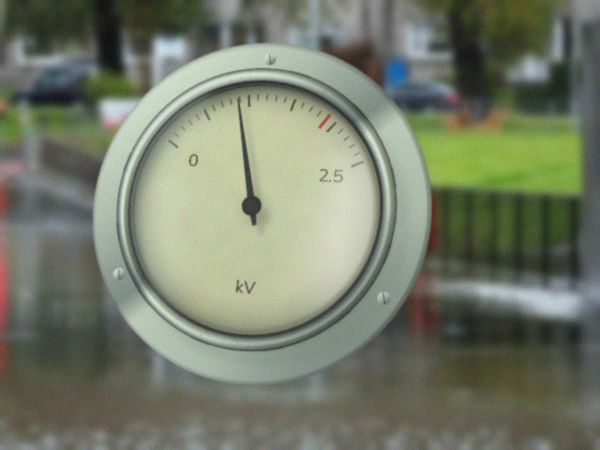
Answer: 0.9 kV
